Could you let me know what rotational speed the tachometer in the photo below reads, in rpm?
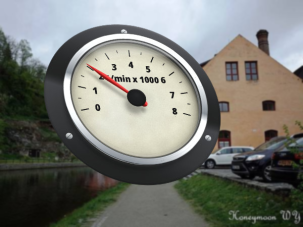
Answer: 2000 rpm
